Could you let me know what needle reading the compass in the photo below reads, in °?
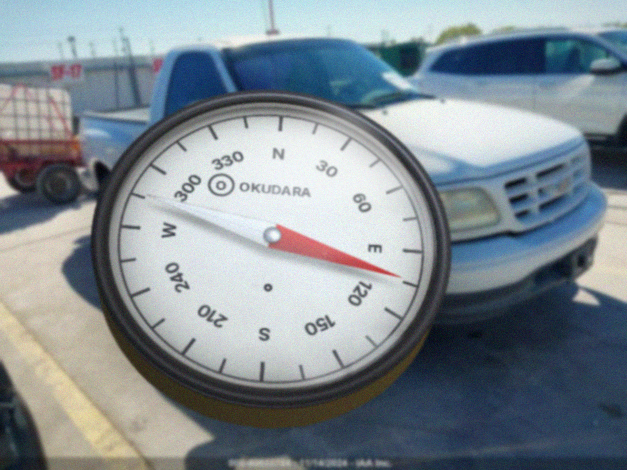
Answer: 105 °
